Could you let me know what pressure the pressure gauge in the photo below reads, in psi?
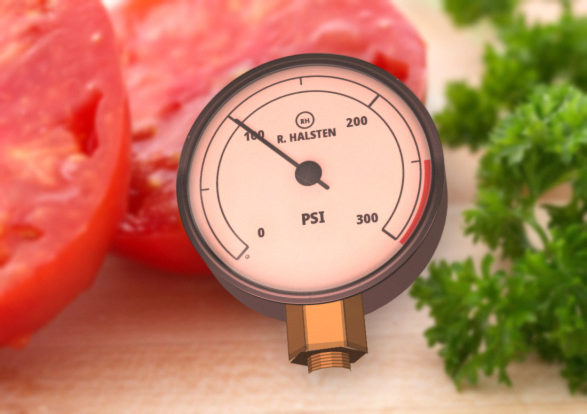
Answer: 100 psi
